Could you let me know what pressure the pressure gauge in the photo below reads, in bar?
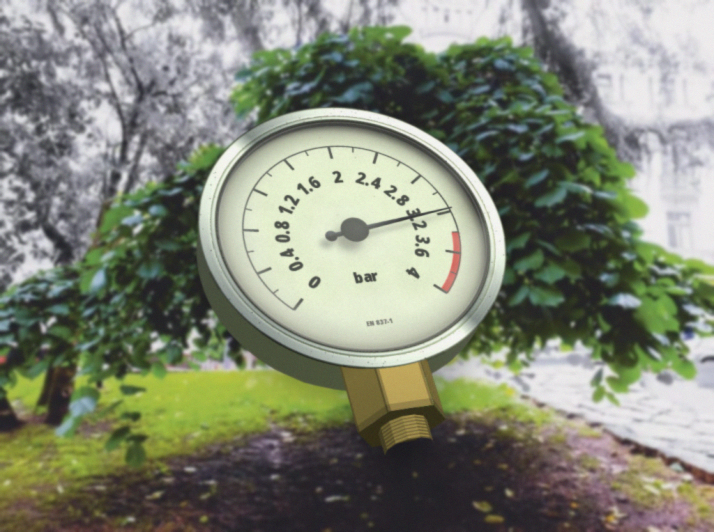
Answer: 3.2 bar
